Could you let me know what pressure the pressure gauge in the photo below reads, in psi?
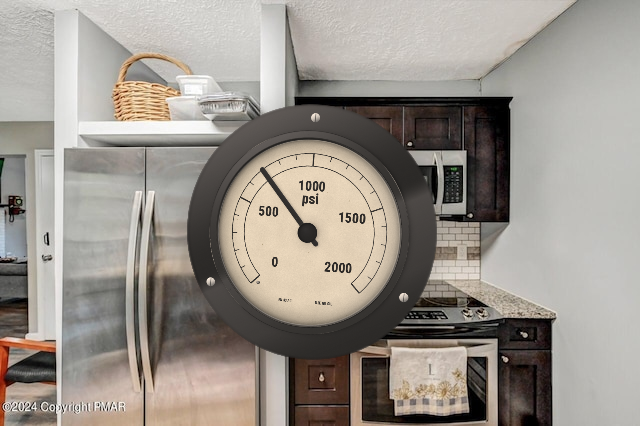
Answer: 700 psi
